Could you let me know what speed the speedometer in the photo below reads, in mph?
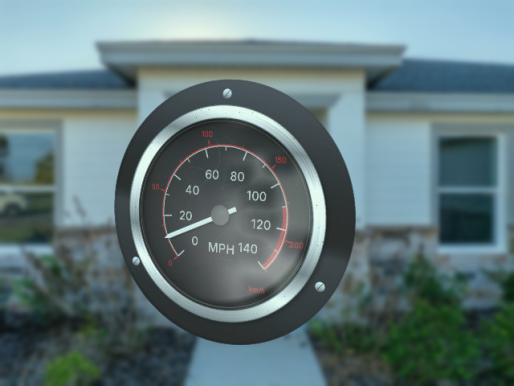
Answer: 10 mph
